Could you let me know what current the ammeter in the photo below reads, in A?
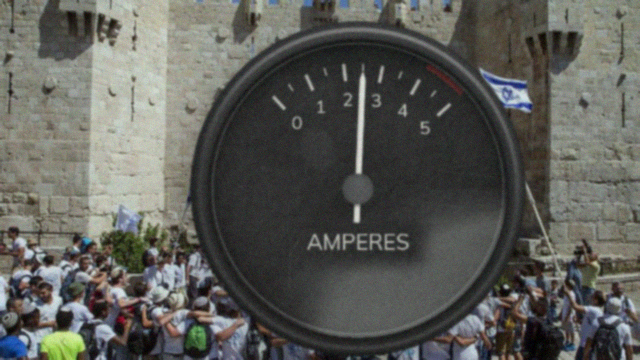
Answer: 2.5 A
